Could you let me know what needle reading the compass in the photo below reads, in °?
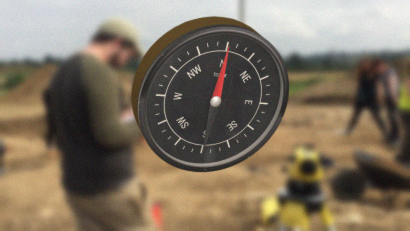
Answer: 0 °
